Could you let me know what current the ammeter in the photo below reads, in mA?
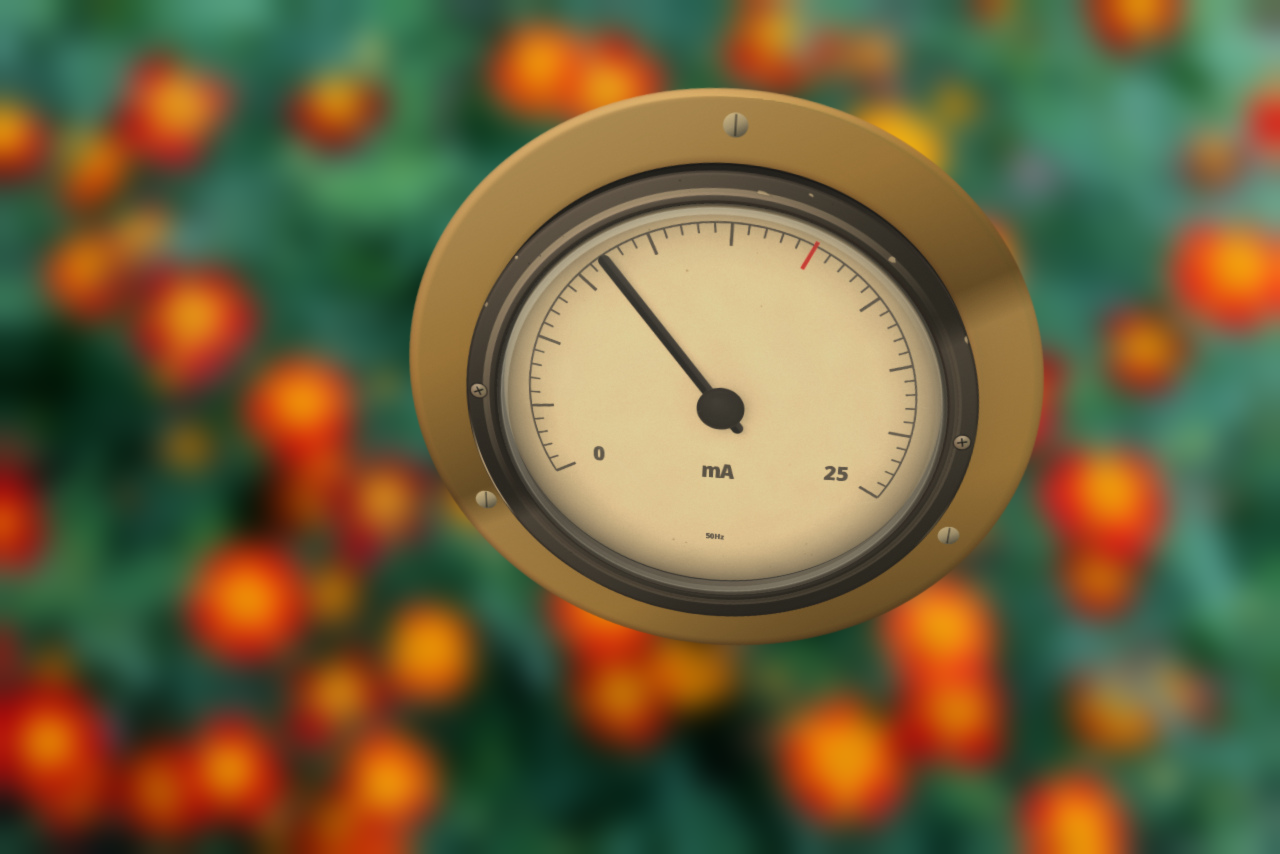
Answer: 8.5 mA
